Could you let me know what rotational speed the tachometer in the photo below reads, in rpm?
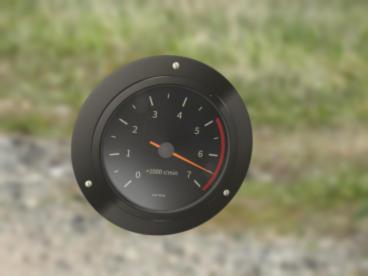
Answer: 6500 rpm
